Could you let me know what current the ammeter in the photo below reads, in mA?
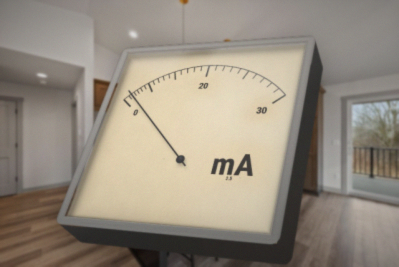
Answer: 5 mA
